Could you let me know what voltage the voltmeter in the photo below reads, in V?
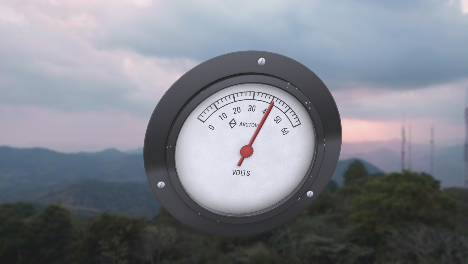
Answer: 40 V
